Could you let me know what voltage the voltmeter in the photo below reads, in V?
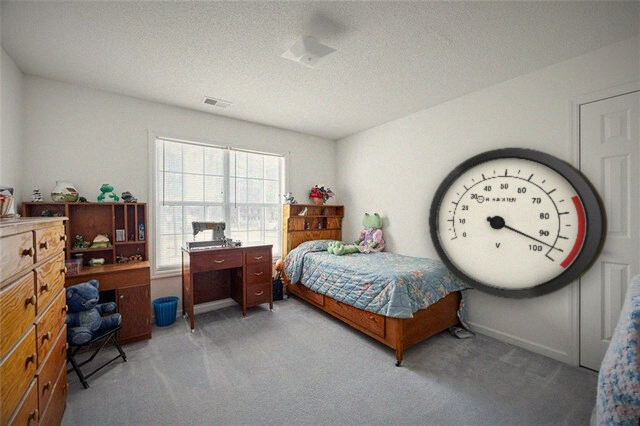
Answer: 95 V
